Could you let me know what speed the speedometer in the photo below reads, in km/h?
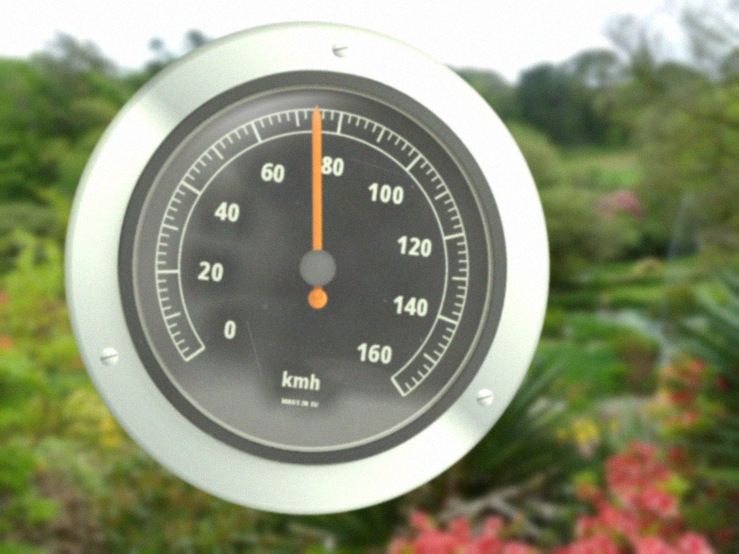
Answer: 74 km/h
